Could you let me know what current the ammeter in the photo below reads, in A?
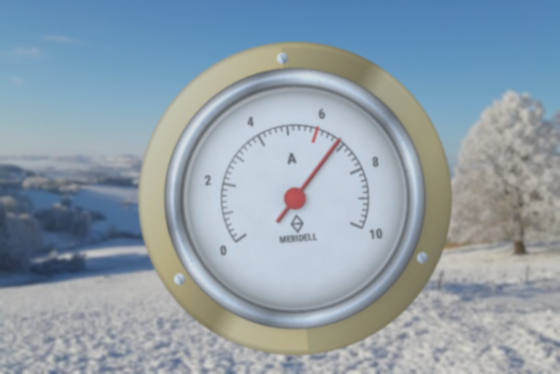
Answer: 6.8 A
